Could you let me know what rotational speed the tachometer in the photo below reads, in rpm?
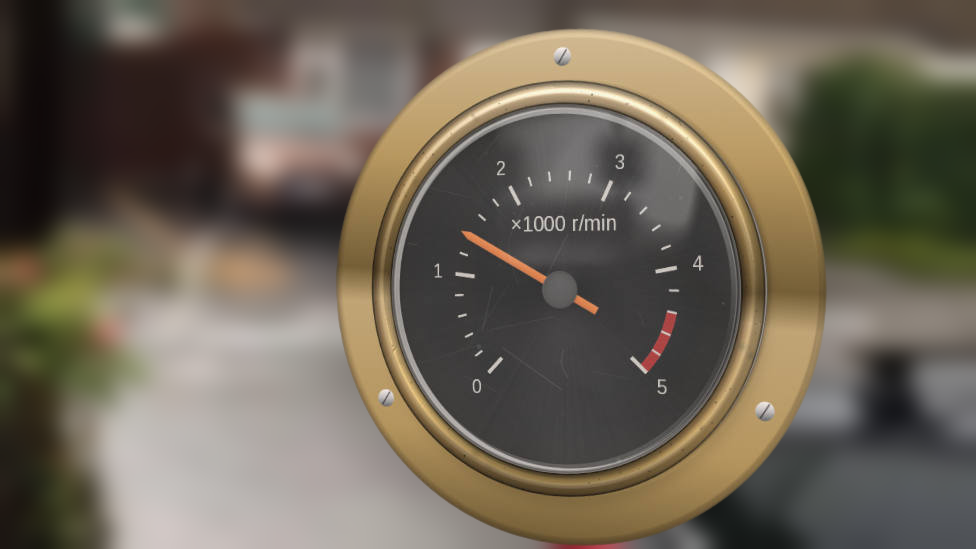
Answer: 1400 rpm
